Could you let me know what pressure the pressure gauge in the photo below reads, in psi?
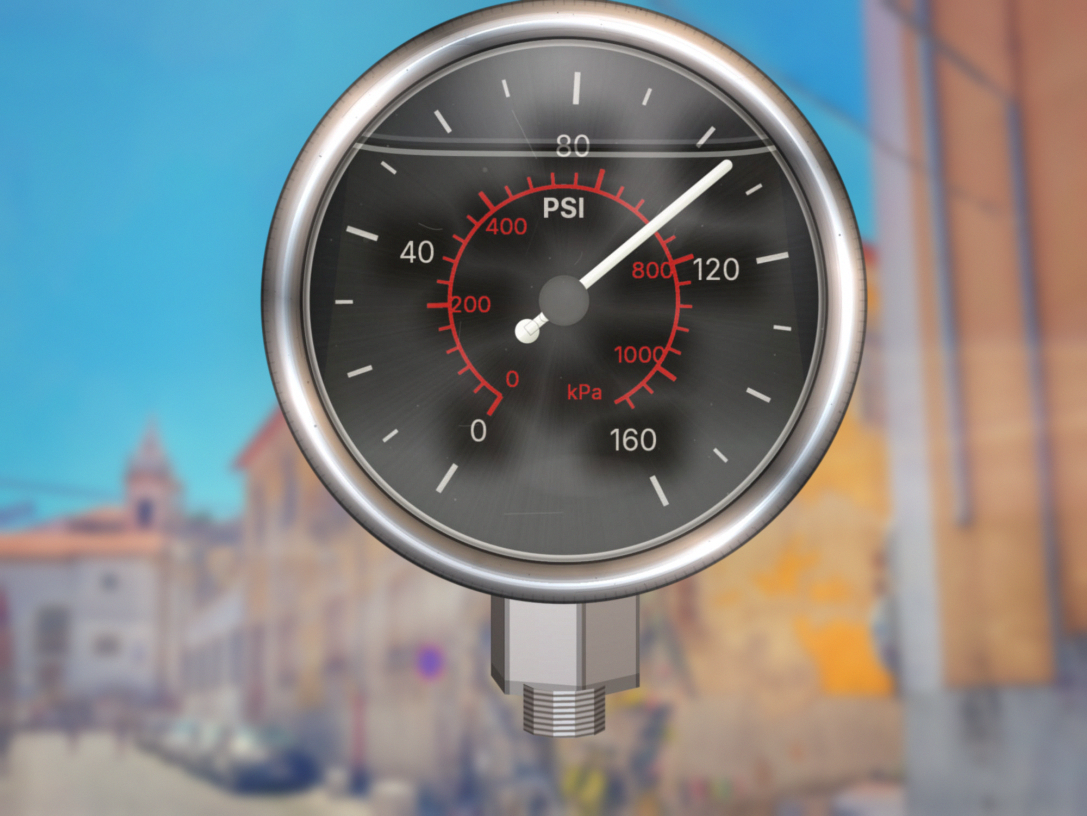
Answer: 105 psi
